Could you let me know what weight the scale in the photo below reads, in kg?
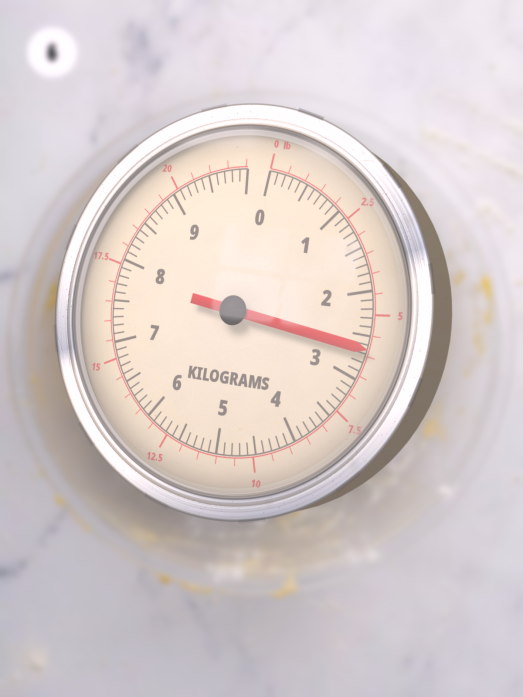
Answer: 2.65 kg
